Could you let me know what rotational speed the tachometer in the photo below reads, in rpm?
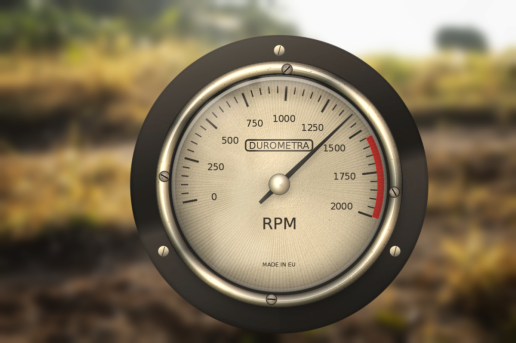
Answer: 1400 rpm
